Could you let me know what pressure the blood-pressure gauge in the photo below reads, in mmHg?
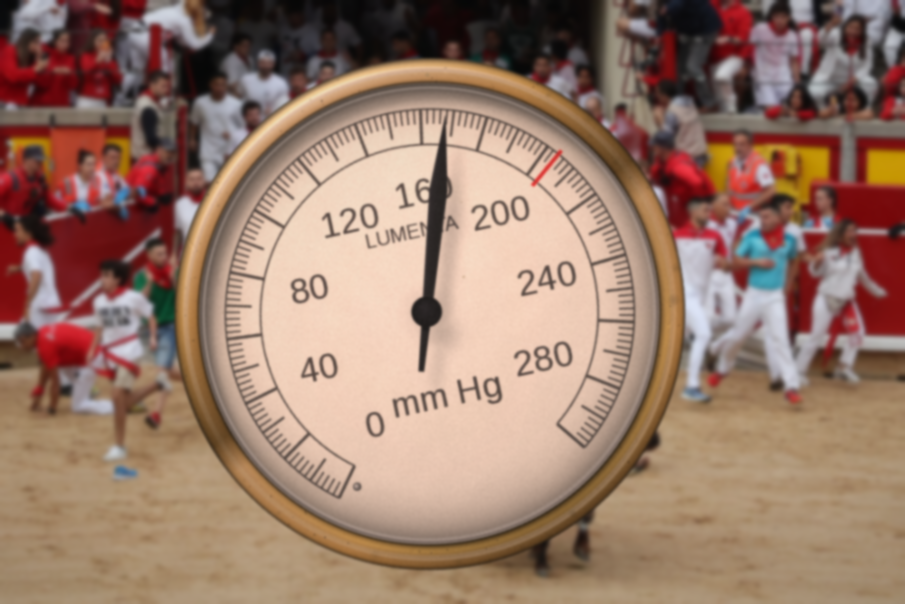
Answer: 168 mmHg
